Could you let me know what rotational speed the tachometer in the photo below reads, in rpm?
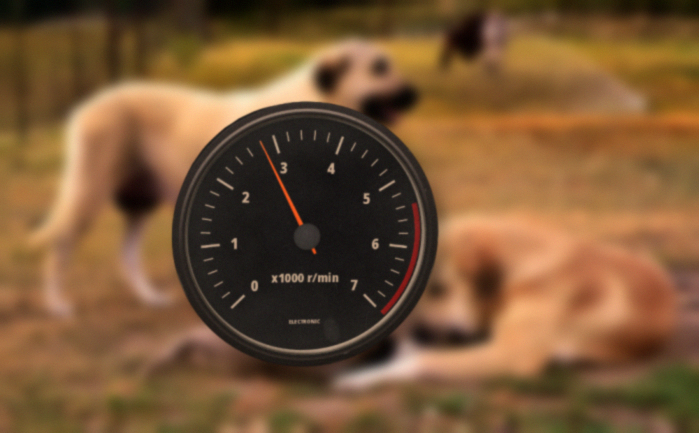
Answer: 2800 rpm
